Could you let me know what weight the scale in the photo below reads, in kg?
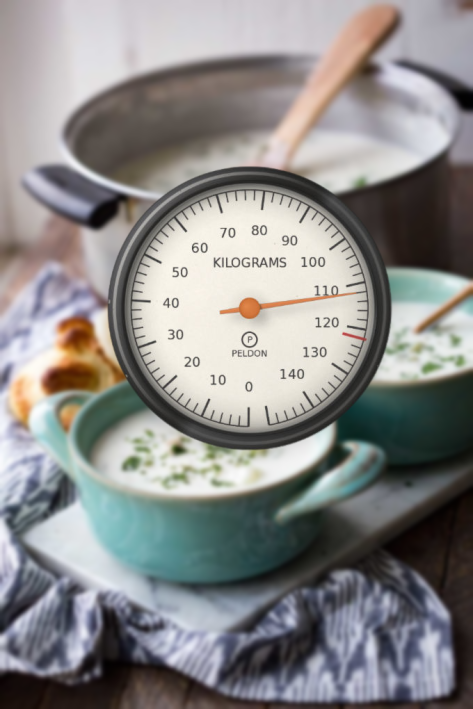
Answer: 112 kg
